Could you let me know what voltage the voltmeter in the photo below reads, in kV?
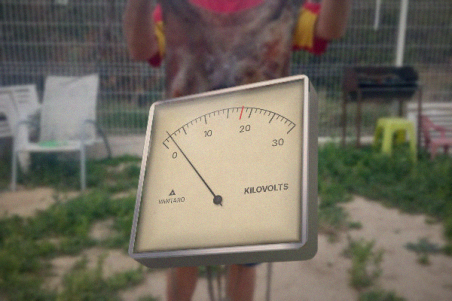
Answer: 2 kV
